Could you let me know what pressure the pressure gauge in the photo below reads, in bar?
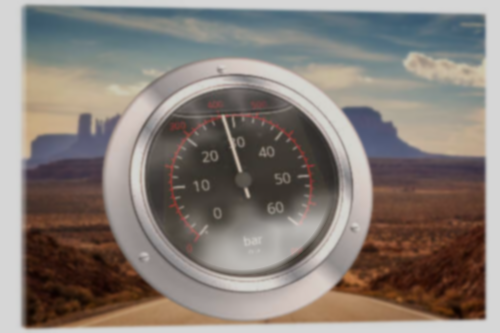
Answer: 28 bar
